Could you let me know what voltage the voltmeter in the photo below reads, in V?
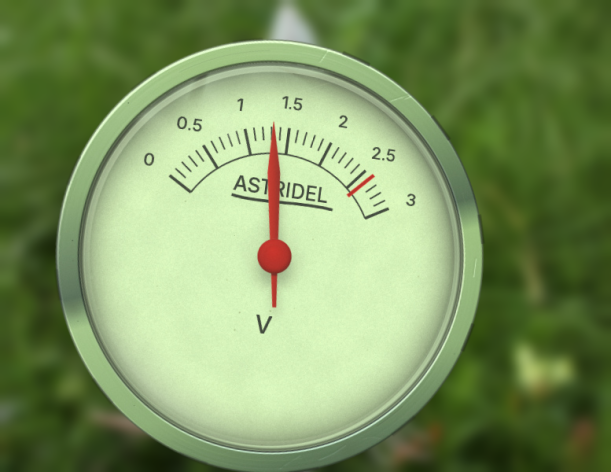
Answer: 1.3 V
